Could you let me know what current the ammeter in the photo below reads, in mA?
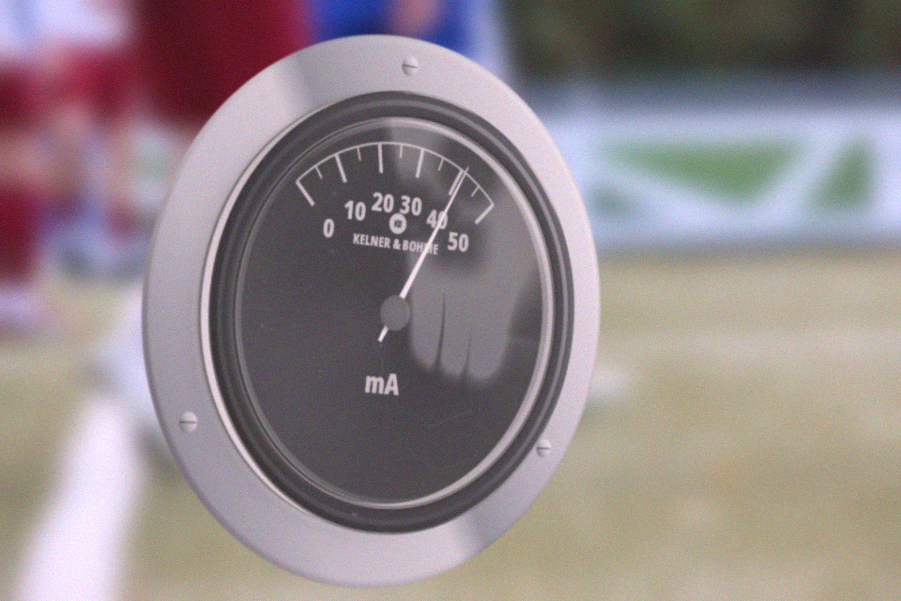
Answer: 40 mA
